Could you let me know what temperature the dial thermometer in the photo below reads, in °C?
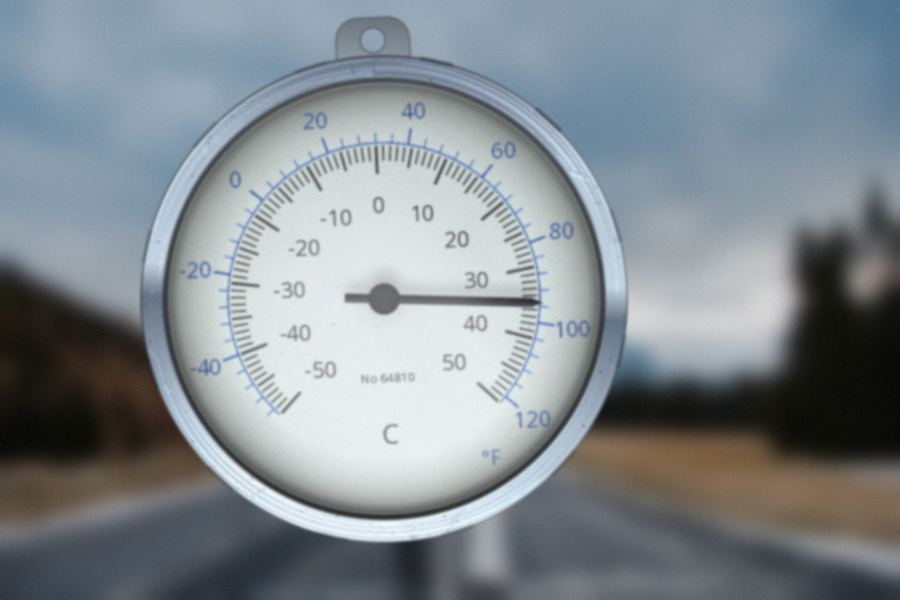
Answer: 35 °C
